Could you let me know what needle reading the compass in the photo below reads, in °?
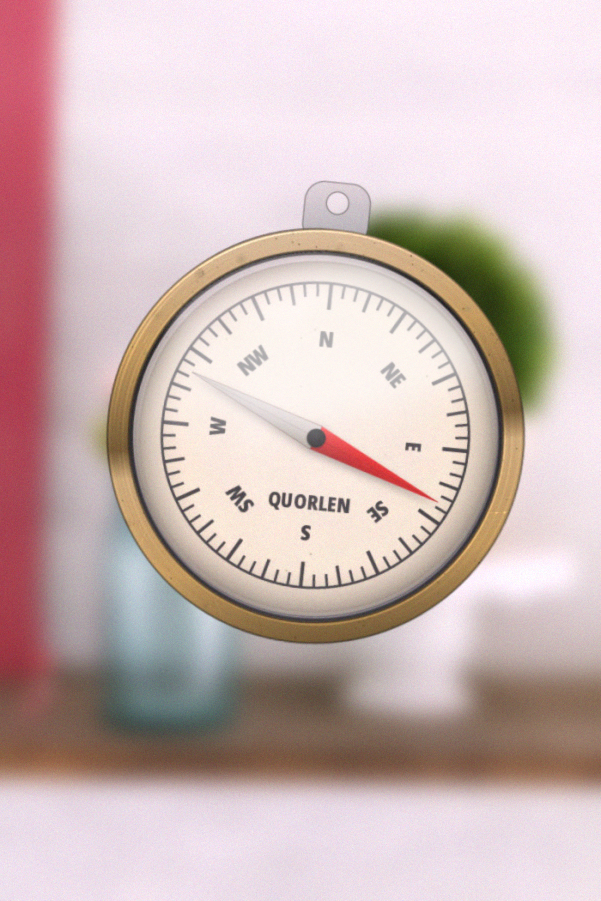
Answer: 112.5 °
